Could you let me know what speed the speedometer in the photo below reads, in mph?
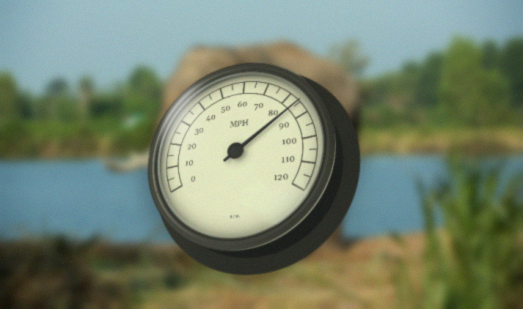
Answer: 85 mph
